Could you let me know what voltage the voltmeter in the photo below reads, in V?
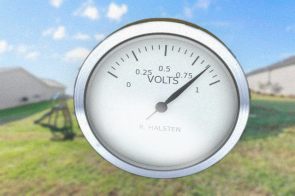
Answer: 0.85 V
